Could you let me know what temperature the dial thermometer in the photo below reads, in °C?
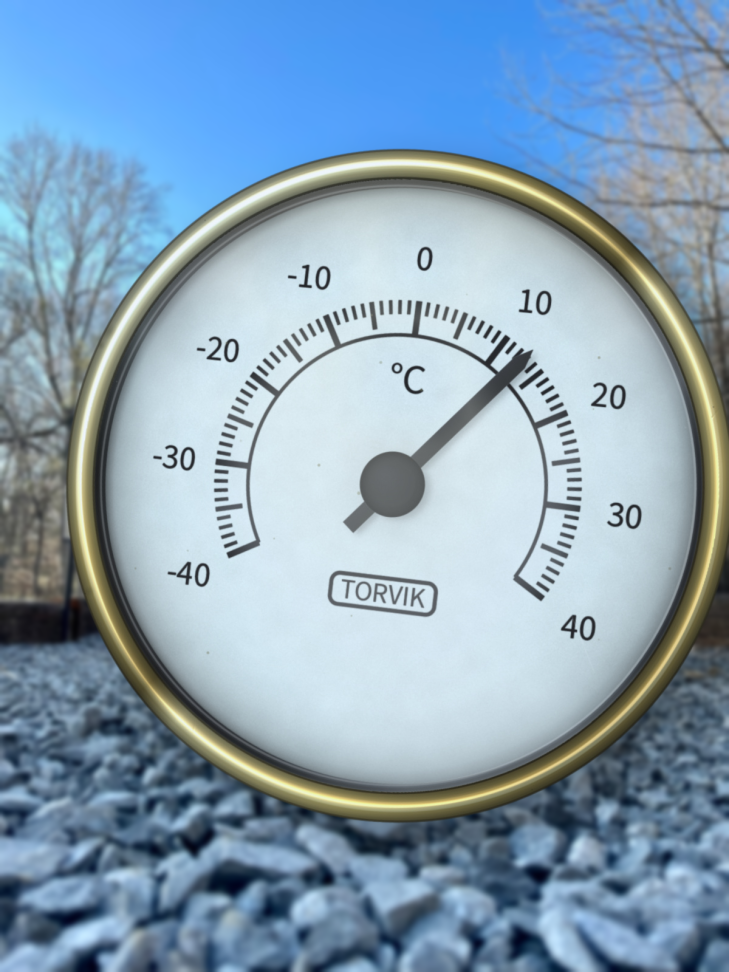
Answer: 13 °C
